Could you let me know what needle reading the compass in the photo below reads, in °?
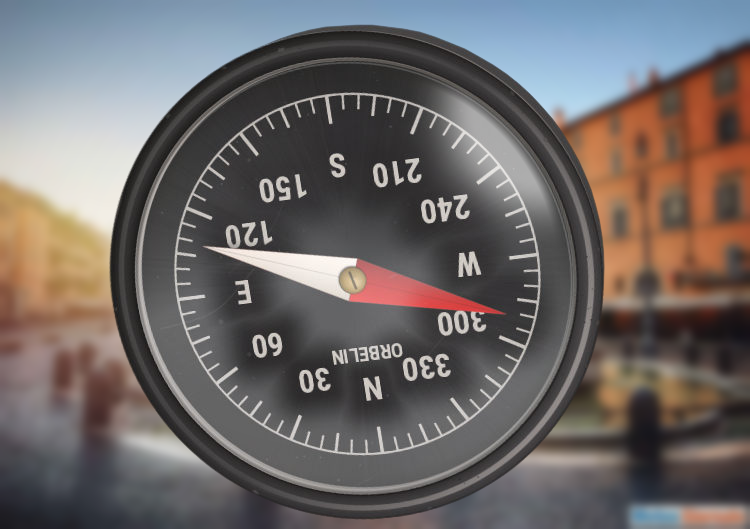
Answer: 290 °
